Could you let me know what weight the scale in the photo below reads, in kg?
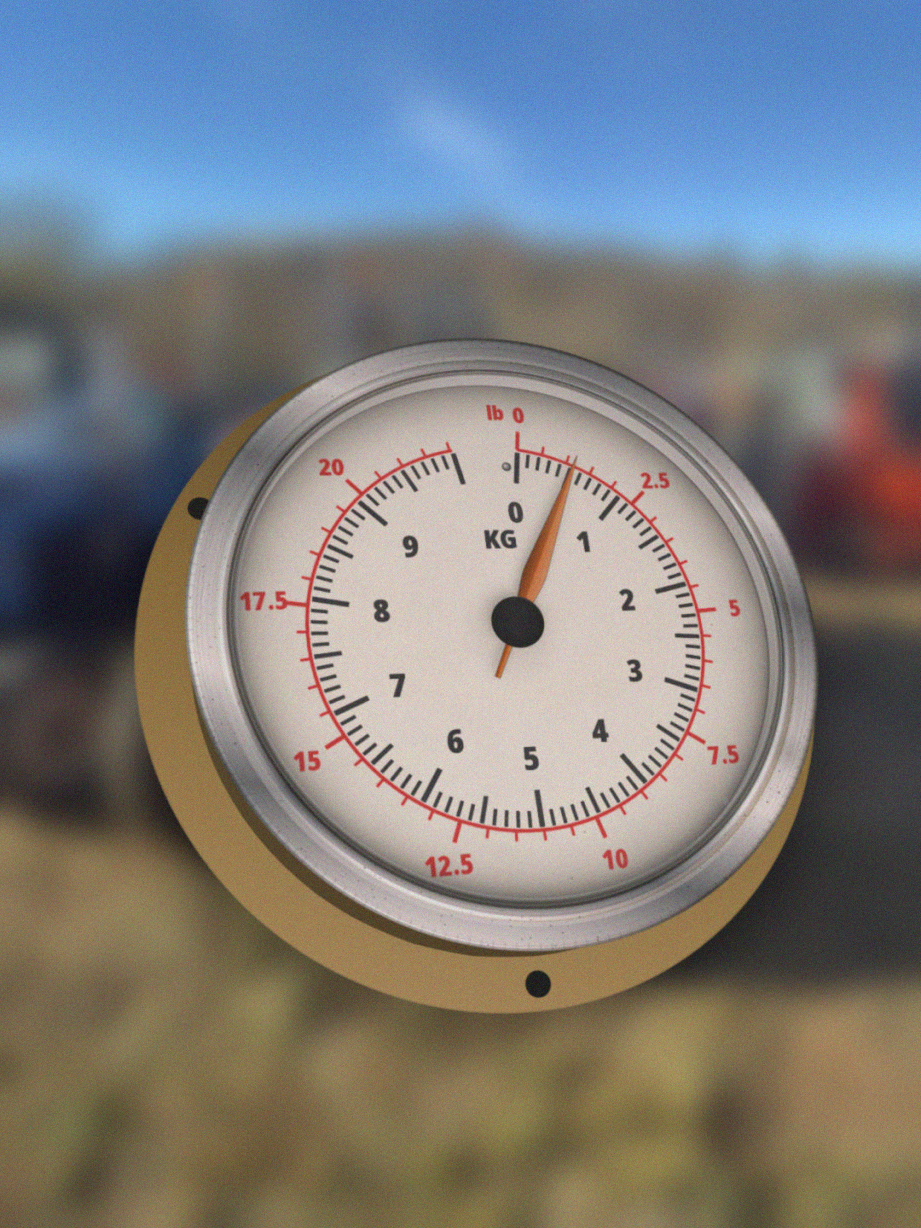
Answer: 0.5 kg
